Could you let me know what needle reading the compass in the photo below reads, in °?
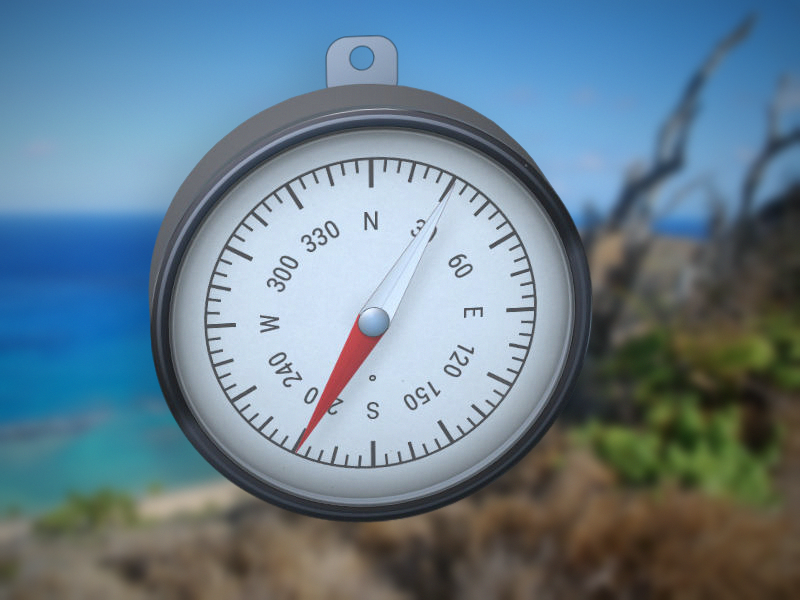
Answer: 210 °
